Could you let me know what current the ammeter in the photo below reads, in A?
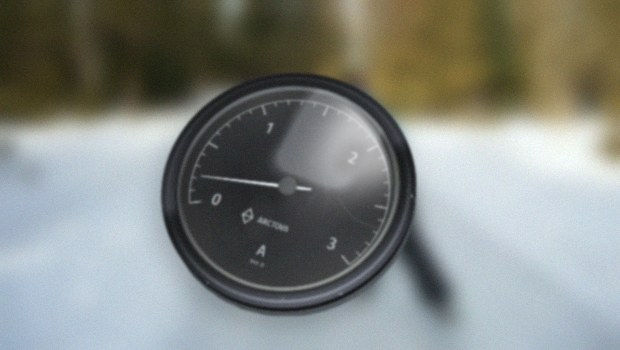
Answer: 0.2 A
